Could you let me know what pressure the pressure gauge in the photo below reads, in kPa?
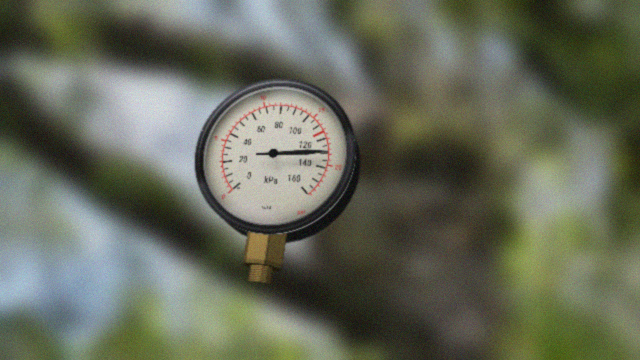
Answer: 130 kPa
